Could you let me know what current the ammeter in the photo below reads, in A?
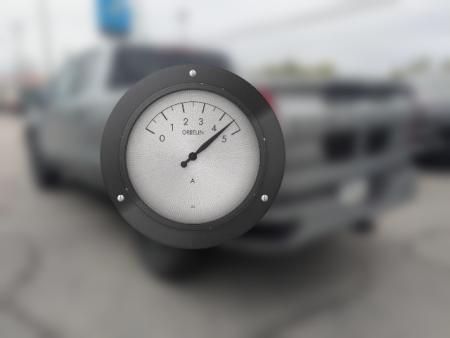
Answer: 4.5 A
